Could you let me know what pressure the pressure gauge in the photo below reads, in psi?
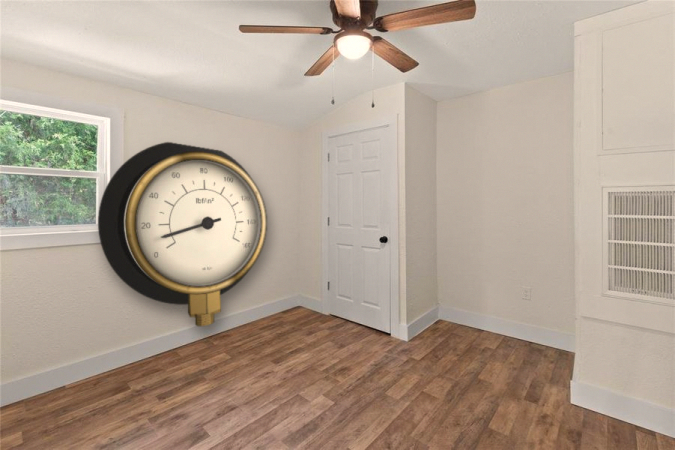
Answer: 10 psi
